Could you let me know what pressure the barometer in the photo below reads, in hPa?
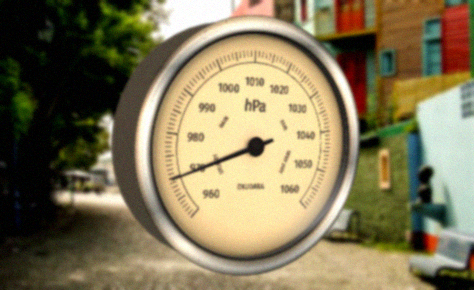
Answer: 970 hPa
